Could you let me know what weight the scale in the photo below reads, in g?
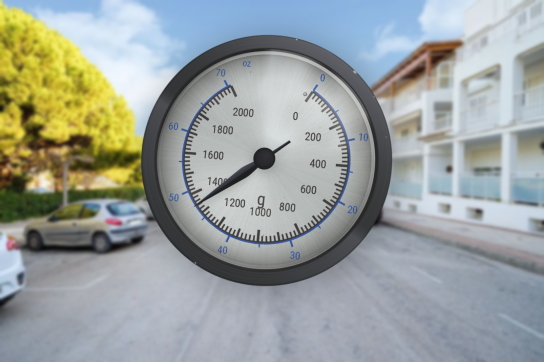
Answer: 1340 g
